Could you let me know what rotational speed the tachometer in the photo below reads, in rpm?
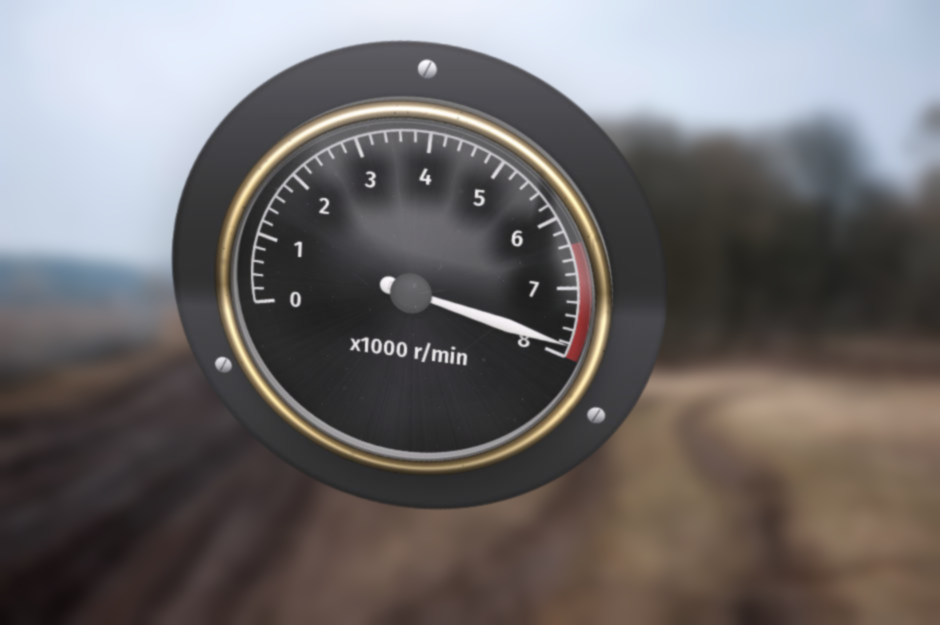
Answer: 7800 rpm
